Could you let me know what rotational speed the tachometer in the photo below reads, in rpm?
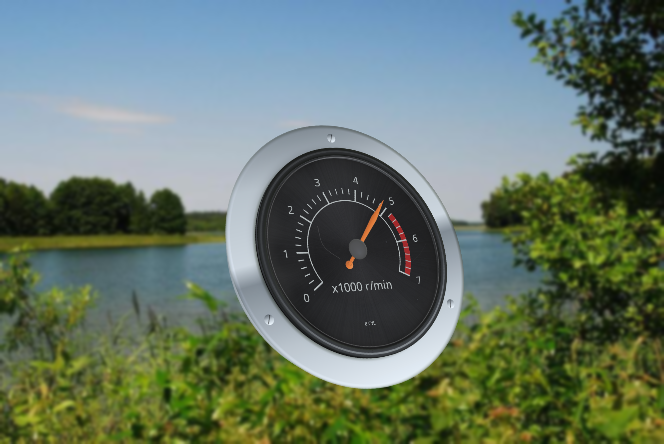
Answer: 4800 rpm
